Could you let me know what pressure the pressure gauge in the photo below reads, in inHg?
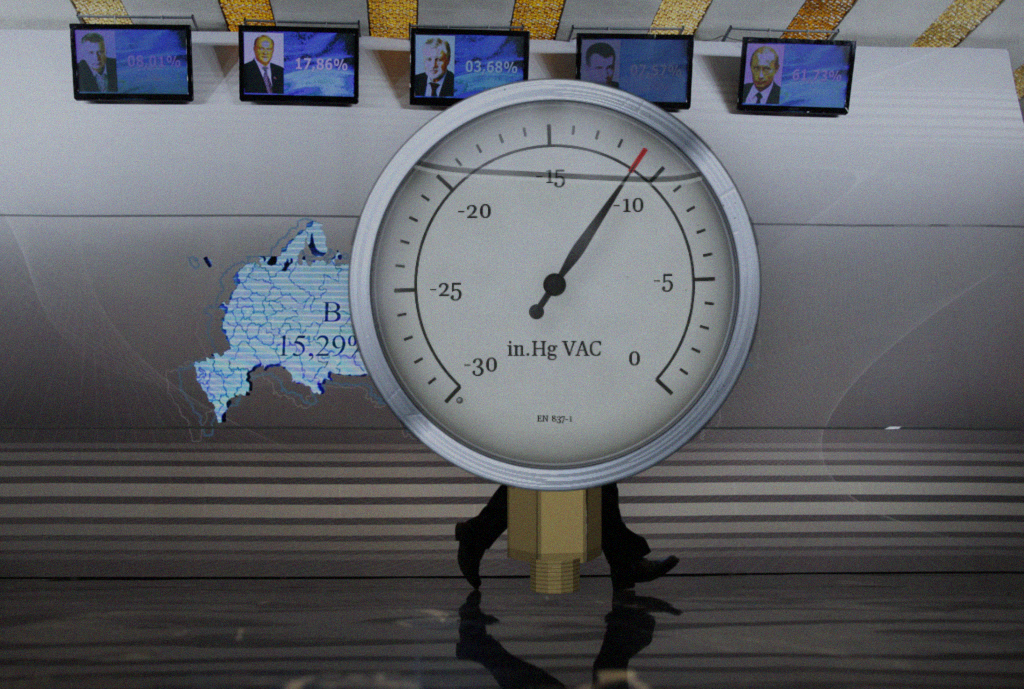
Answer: -11 inHg
